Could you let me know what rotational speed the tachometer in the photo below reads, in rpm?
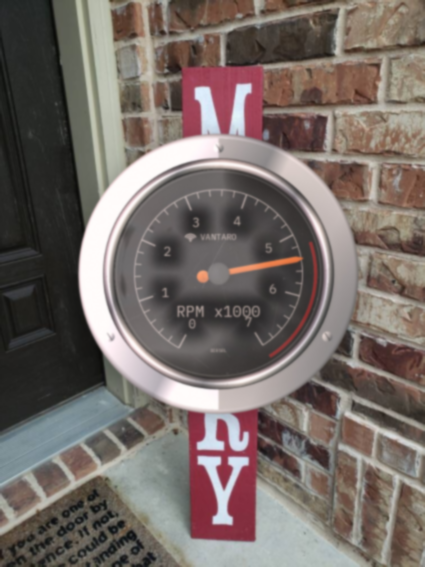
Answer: 5400 rpm
